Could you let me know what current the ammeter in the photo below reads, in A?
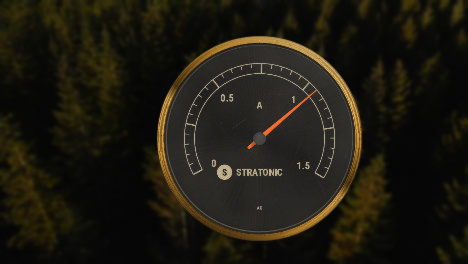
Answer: 1.05 A
